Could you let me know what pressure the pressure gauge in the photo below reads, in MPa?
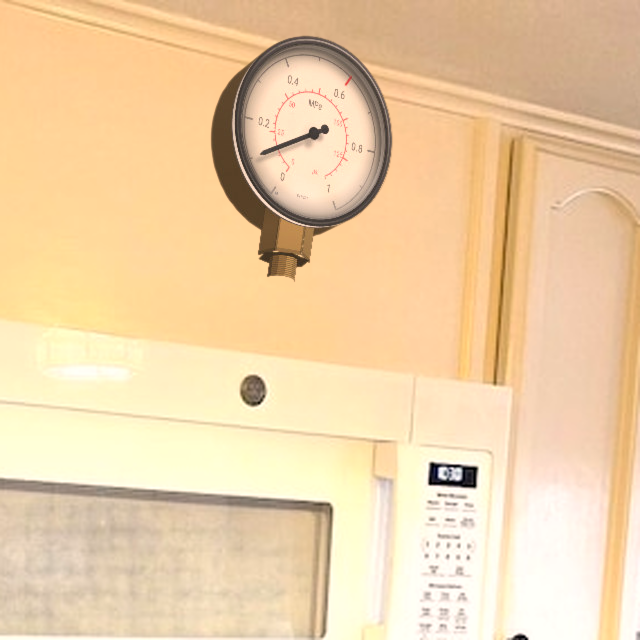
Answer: 0.1 MPa
